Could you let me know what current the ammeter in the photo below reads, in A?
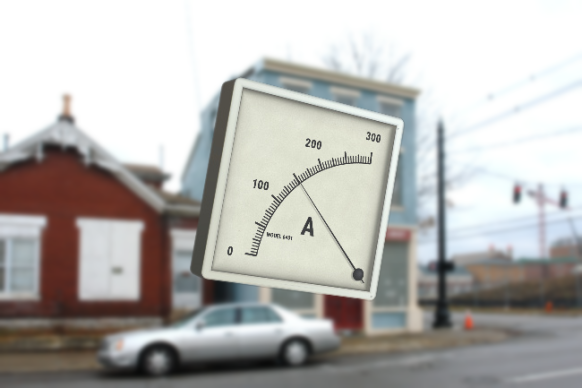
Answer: 150 A
